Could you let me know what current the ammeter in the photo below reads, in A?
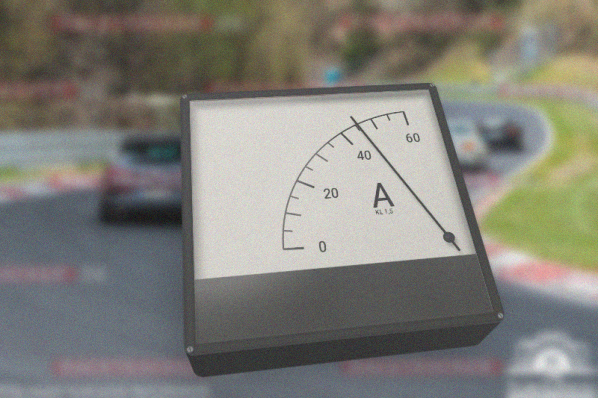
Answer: 45 A
